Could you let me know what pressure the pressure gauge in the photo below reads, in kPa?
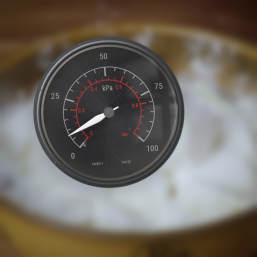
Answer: 7.5 kPa
